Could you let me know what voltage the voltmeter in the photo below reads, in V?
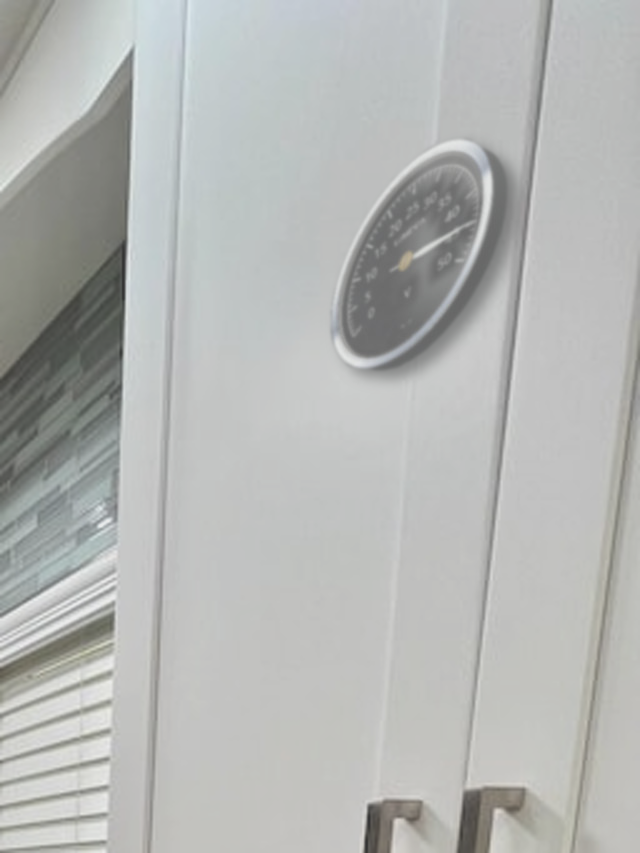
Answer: 45 V
